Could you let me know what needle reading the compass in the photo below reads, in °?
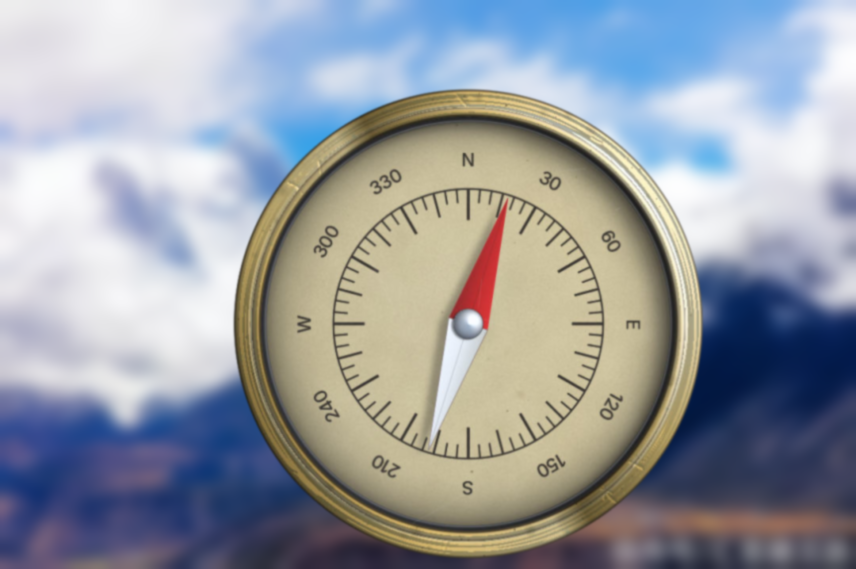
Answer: 17.5 °
